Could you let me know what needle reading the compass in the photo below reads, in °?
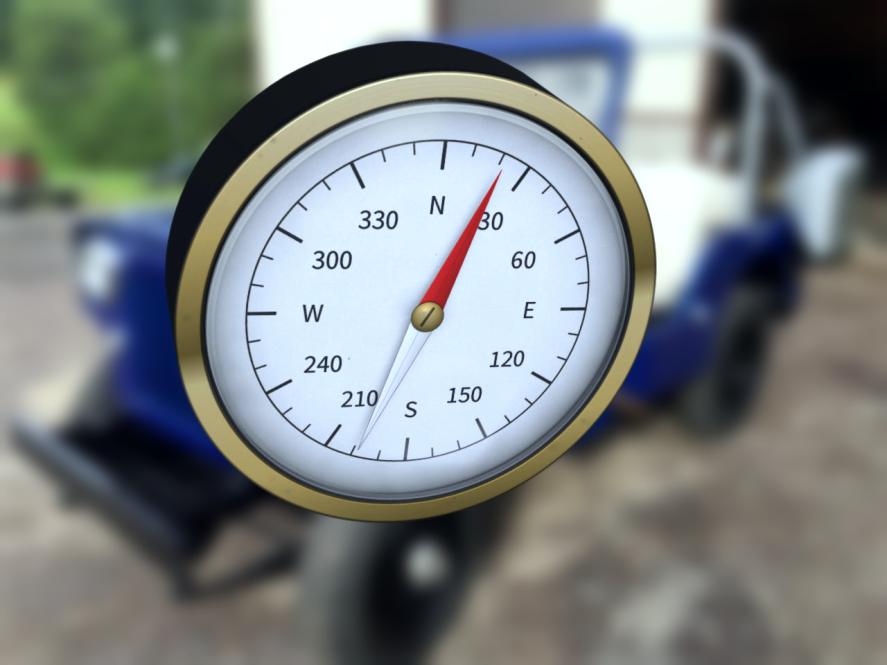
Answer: 20 °
